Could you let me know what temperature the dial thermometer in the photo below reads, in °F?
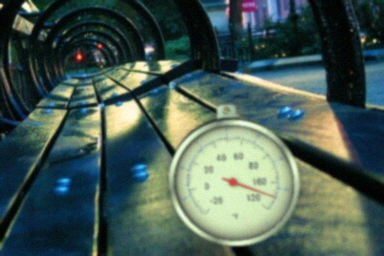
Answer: 110 °F
